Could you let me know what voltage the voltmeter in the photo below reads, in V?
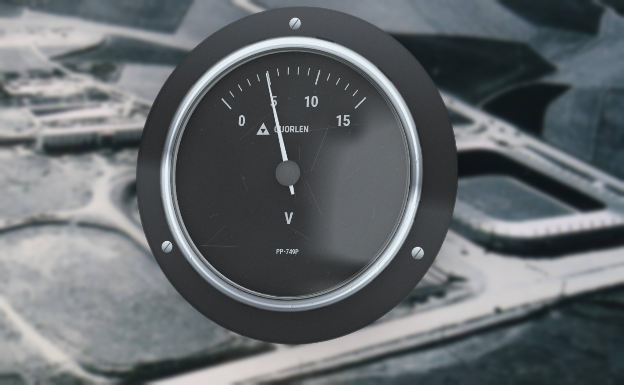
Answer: 5 V
